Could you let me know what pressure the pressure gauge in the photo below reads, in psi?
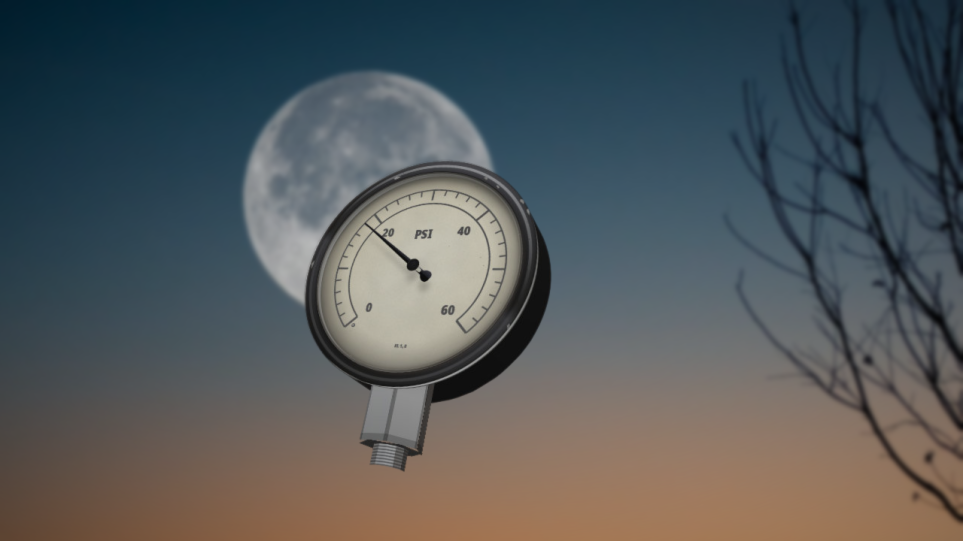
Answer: 18 psi
